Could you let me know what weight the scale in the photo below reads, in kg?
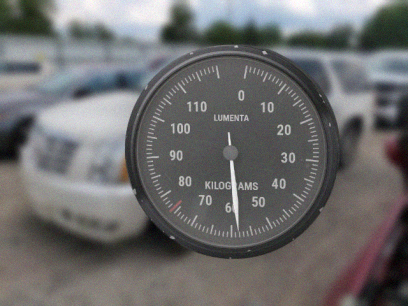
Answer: 58 kg
